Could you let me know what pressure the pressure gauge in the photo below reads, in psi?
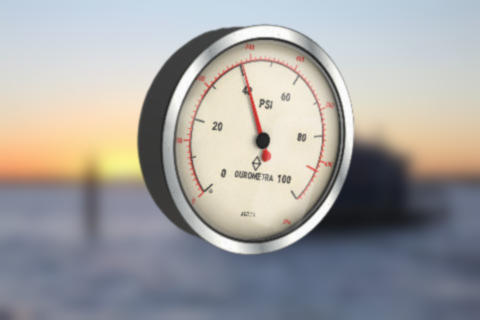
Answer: 40 psi
